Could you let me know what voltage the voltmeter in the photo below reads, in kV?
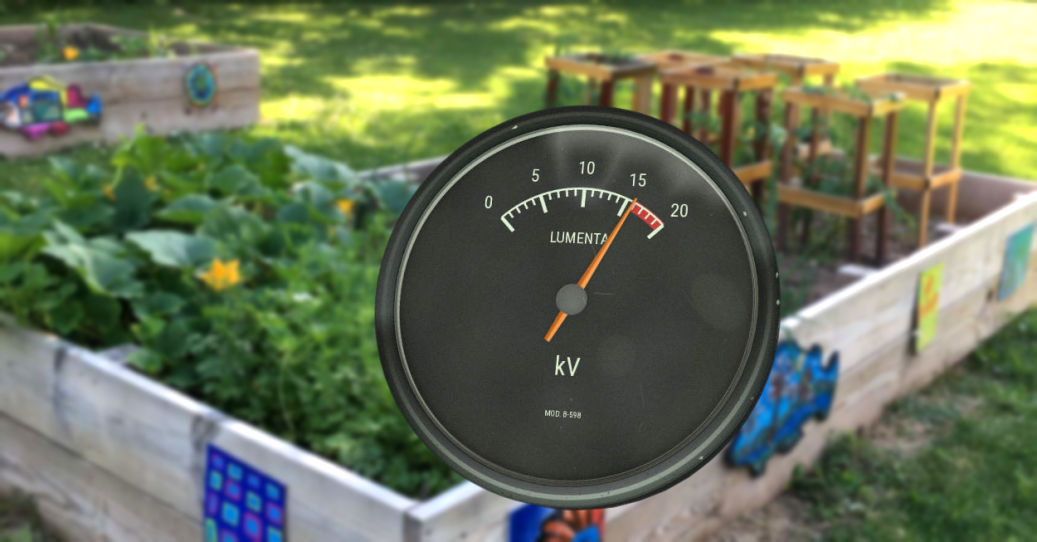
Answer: 16 kV
